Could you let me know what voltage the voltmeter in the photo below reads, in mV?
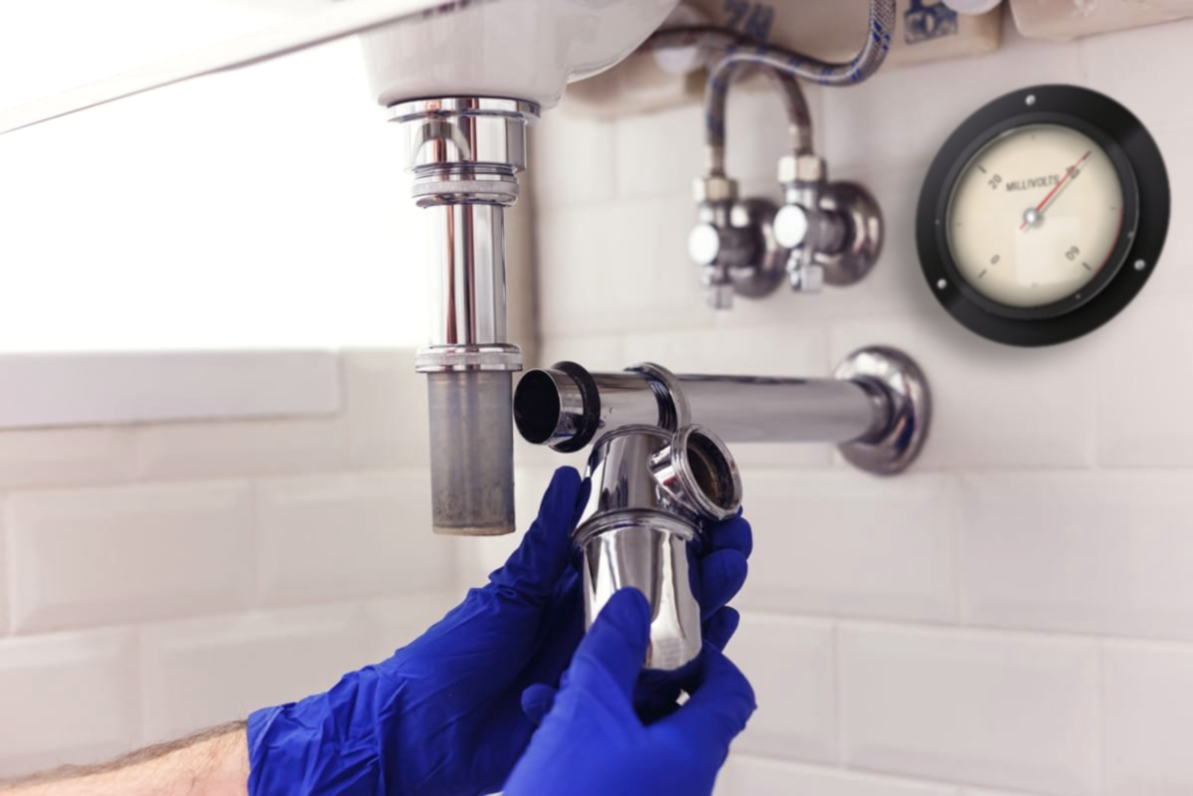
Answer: 40 mV
